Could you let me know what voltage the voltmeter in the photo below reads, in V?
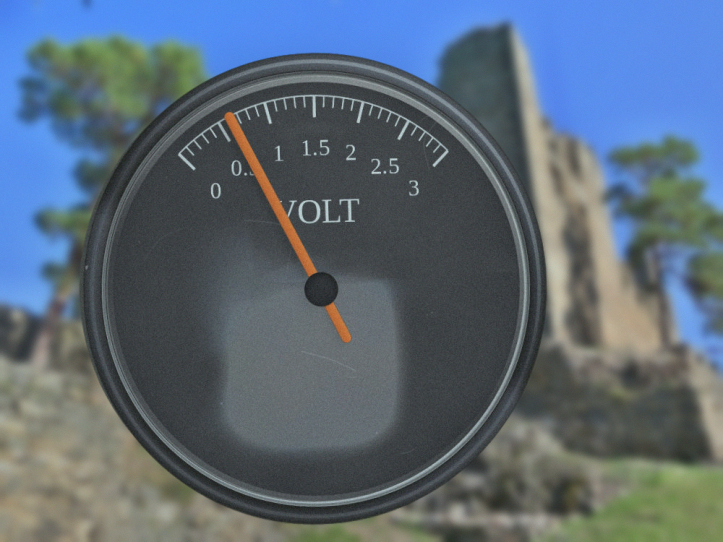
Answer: 0.6 V
